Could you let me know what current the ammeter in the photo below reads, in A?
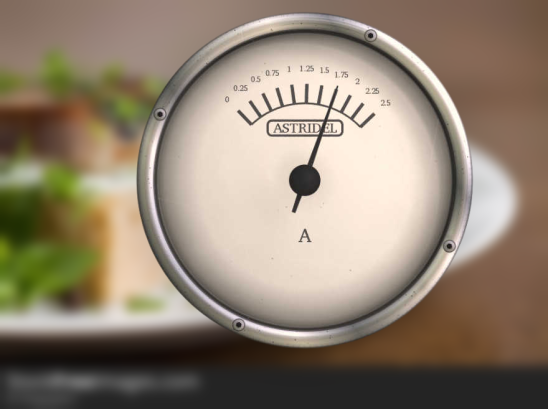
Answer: 1.75 A
